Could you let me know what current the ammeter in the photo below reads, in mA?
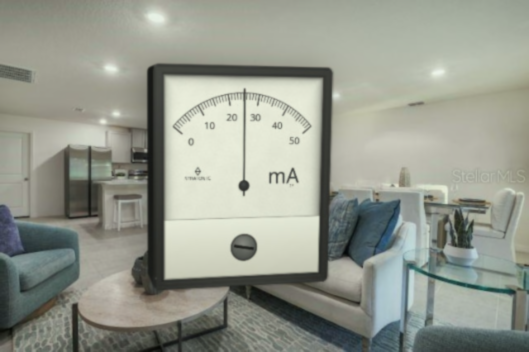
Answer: 25 mA
